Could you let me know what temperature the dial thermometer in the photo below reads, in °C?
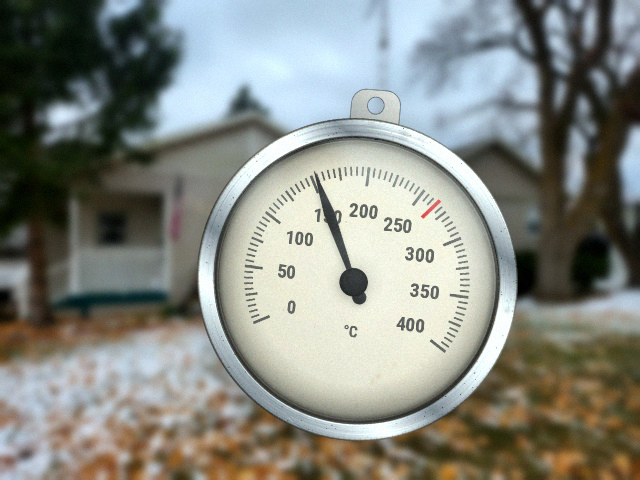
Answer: 155 °C
